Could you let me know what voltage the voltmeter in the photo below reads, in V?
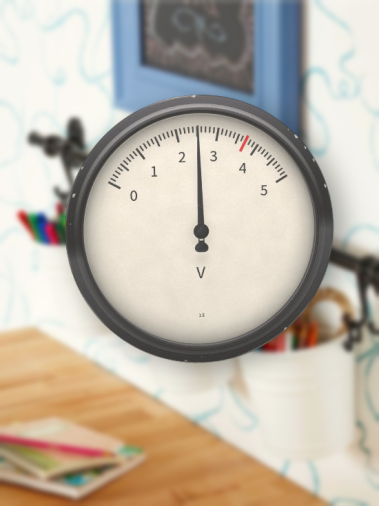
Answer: 2.5 V
